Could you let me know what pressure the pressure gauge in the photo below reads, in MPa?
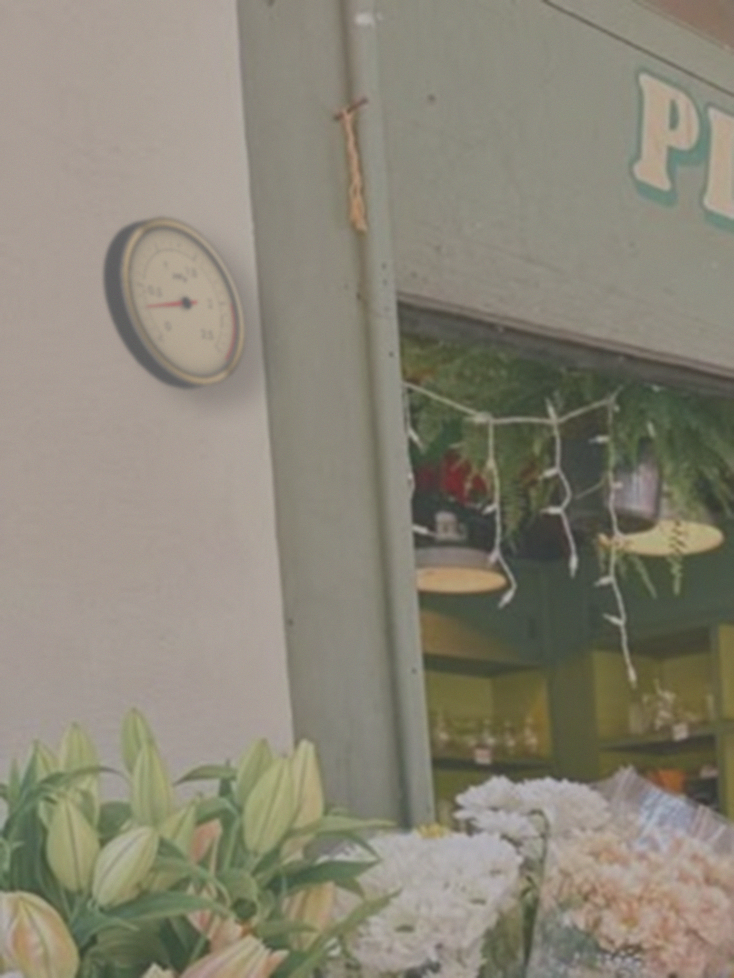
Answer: 0.3 MPa
